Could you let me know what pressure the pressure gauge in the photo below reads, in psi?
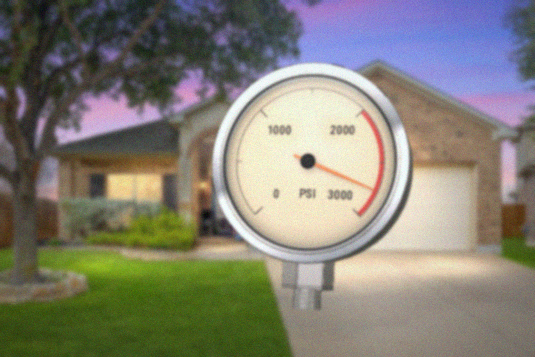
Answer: 2750 psi
